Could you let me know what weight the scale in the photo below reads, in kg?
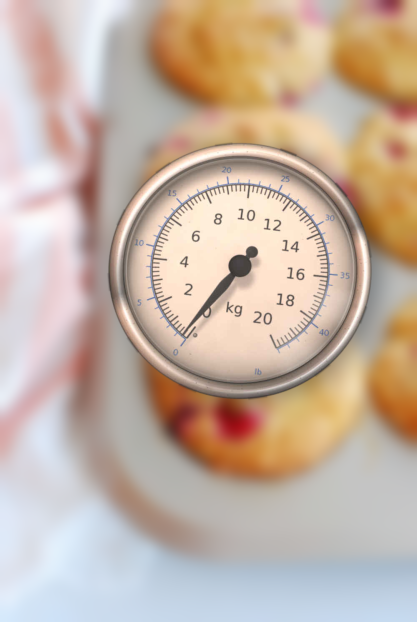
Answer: 0.2 kg
